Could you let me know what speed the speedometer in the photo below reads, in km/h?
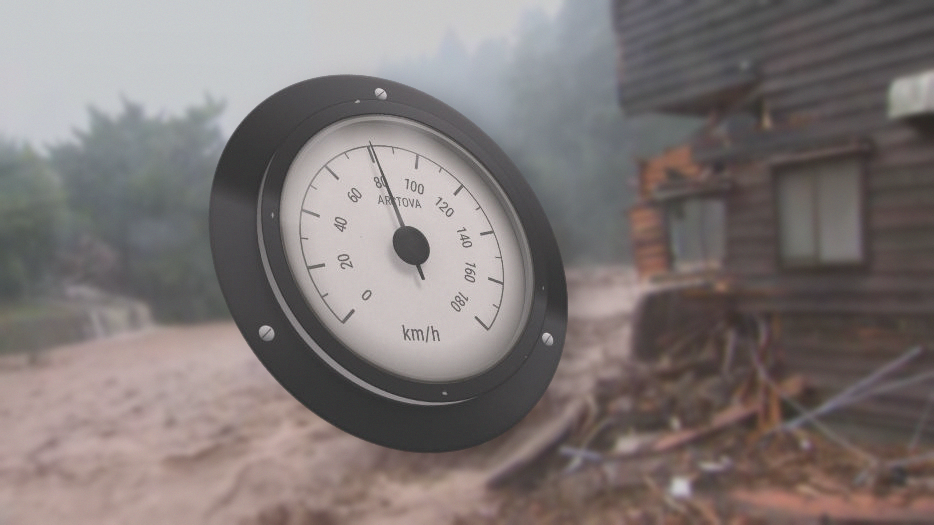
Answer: 80 km/h
